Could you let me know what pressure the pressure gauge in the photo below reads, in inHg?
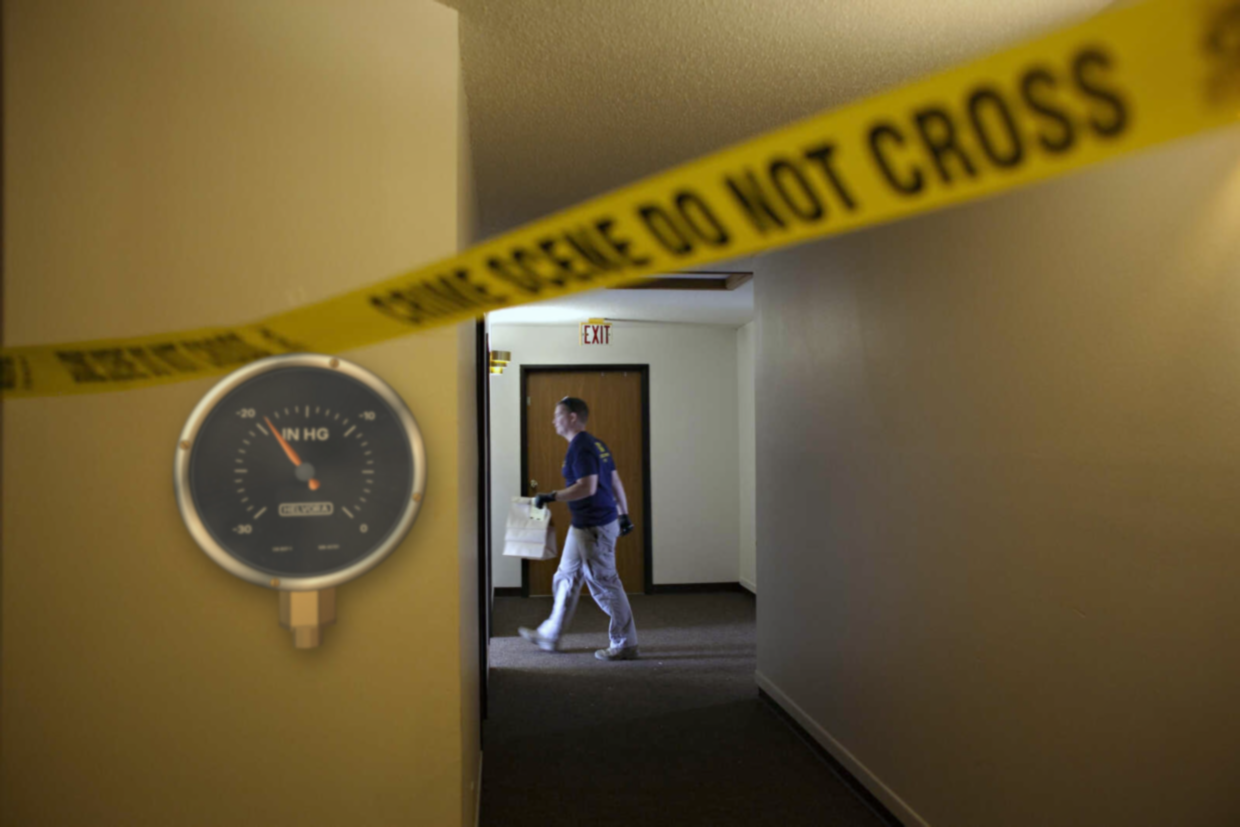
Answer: -19 inHg
